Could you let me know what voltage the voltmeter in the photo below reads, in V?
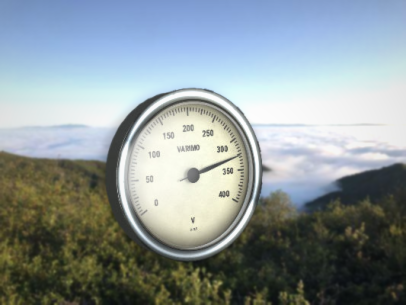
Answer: 325 V
